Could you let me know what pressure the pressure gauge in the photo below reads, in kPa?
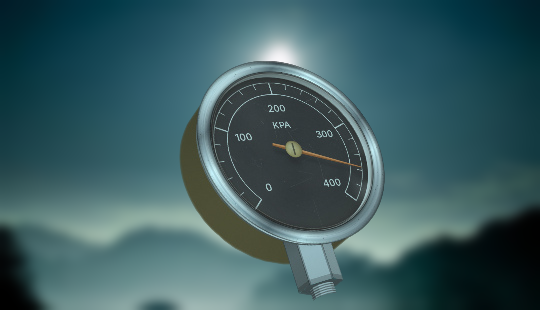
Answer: 360 kPa
